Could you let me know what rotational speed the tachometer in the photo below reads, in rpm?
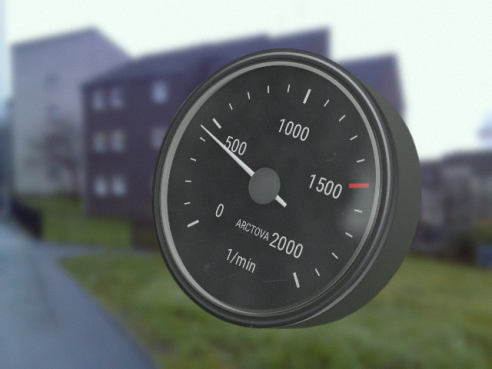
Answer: 450 rpm
